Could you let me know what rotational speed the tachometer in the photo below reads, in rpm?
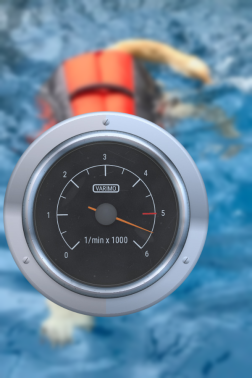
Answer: 5500 rpm
